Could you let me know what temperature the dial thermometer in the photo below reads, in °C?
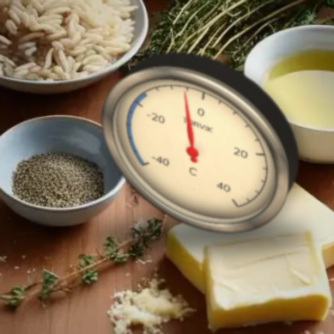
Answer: -4 °C
